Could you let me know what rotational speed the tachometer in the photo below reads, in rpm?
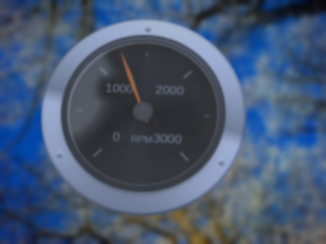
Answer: 1250 rpm
